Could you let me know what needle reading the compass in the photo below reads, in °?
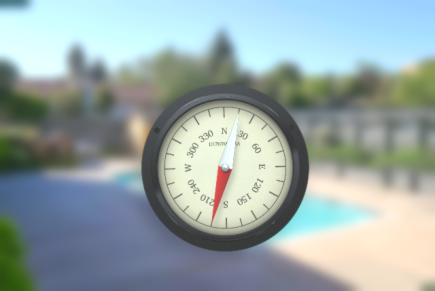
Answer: 195 °
